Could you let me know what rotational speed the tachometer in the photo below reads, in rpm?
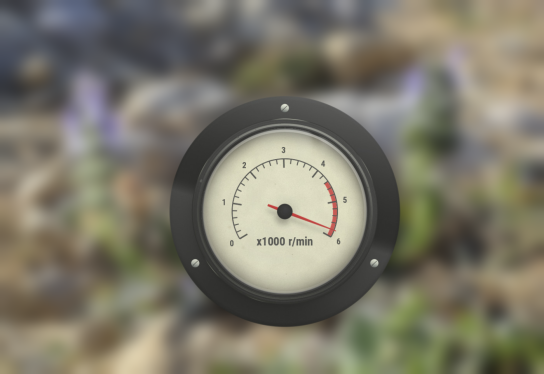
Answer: 5800 rpm
